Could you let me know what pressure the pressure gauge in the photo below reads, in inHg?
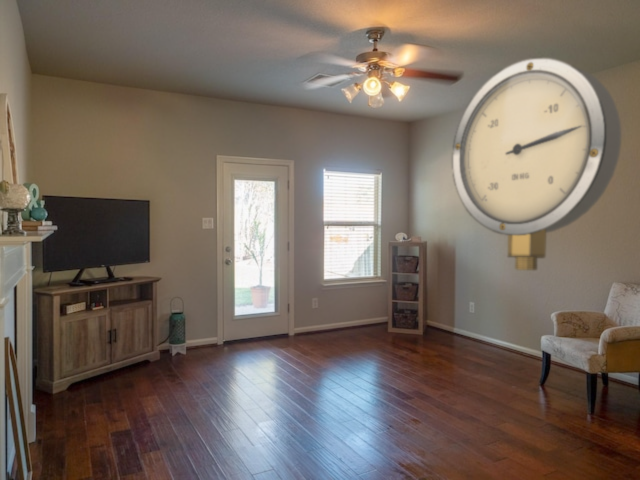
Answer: -6 inHg
